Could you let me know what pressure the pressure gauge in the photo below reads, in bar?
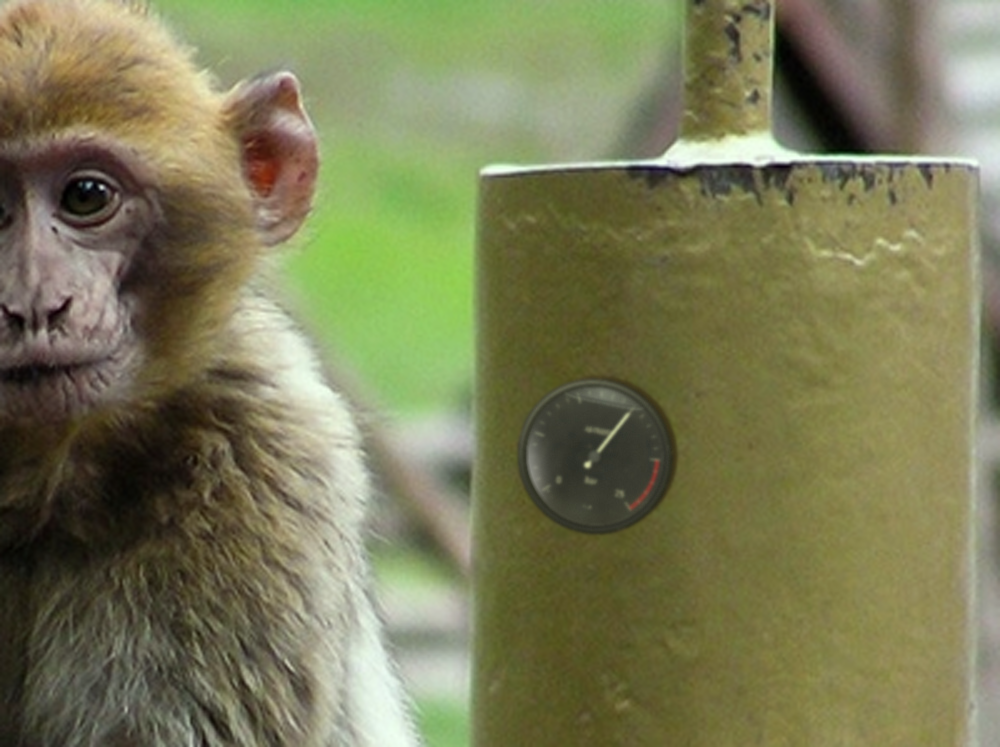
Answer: 15 bar
